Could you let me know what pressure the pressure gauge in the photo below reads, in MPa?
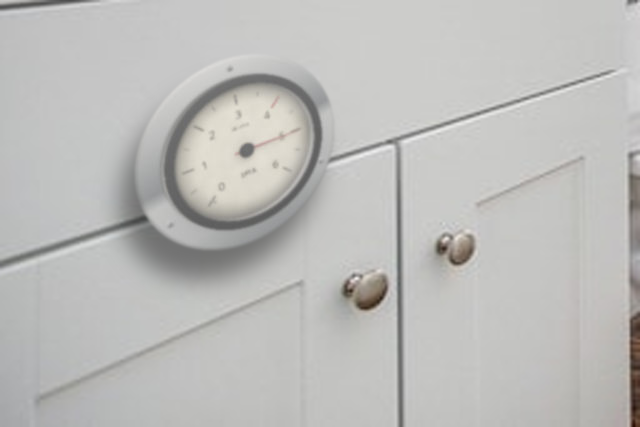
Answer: 5 MPa
